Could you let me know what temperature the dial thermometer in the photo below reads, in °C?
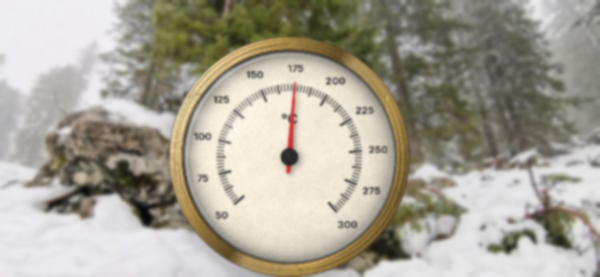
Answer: 175 °C
